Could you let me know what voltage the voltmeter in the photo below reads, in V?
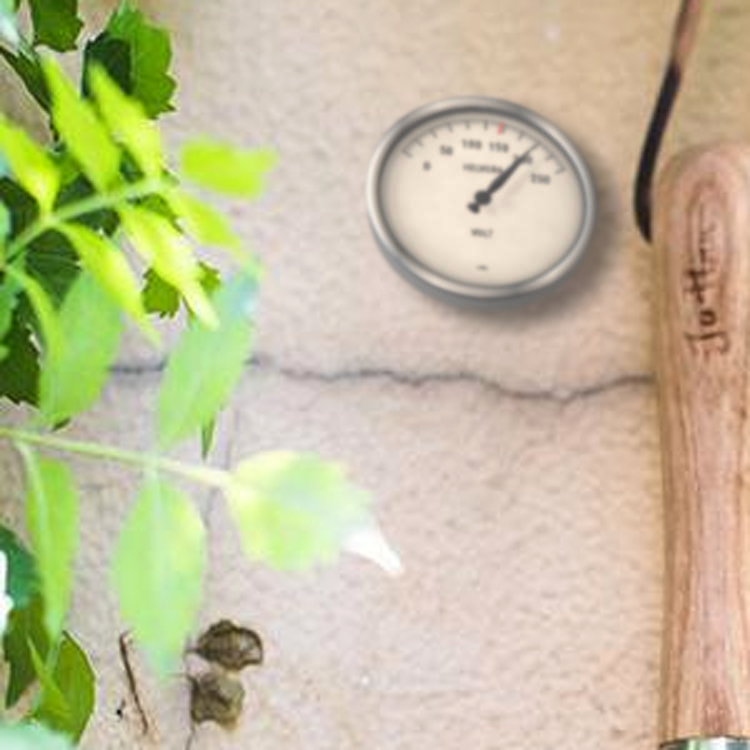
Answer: 200 V
